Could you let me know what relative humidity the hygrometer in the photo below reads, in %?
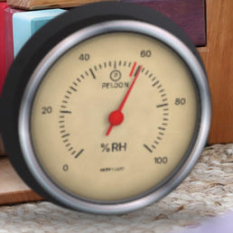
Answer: 60 %
